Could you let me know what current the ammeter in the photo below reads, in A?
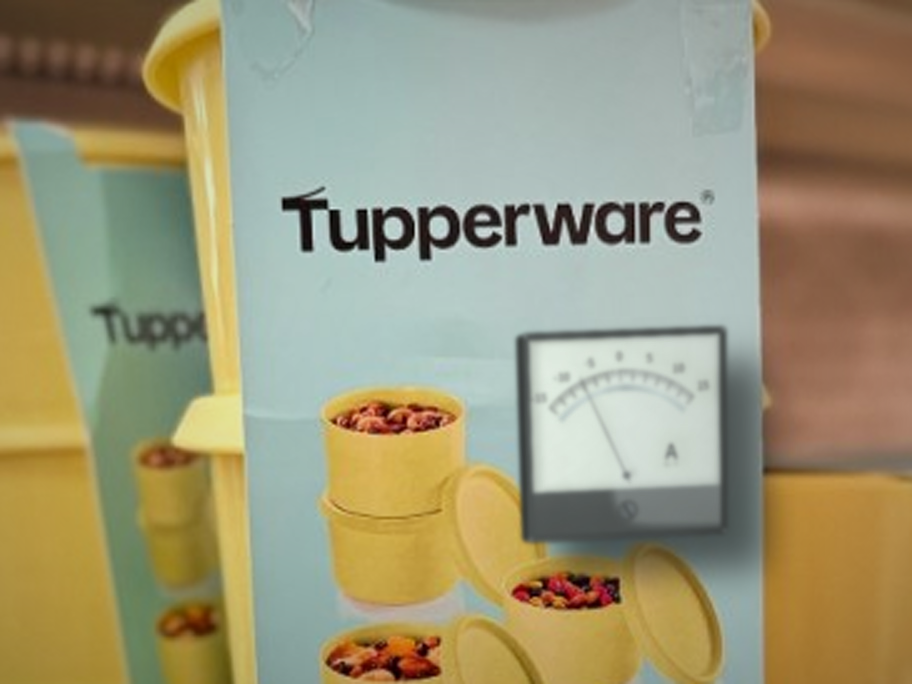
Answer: -7.5 A
